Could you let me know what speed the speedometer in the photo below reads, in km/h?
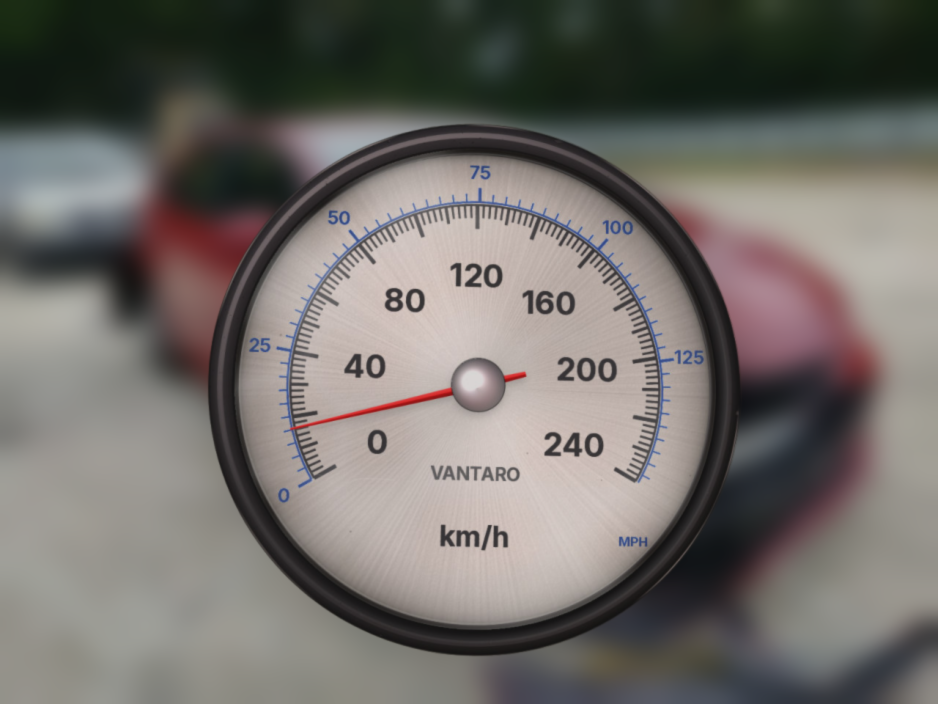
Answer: 16 km/h
